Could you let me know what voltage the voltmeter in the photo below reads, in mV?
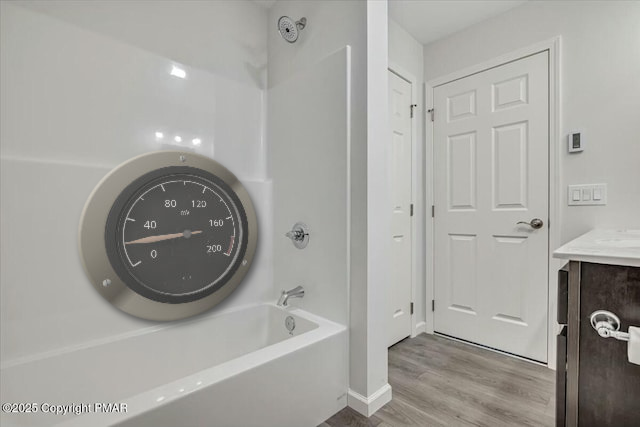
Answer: 20 mV
